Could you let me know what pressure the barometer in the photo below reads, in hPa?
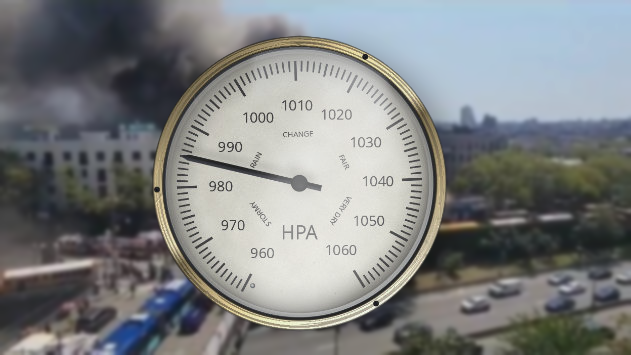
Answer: 985 hPa
